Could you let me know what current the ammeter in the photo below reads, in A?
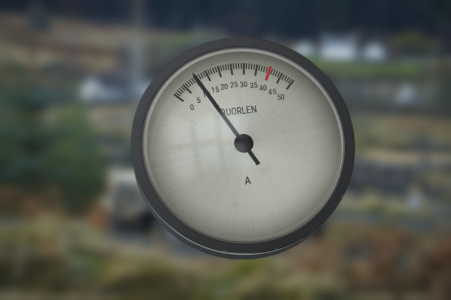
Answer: 10 A
